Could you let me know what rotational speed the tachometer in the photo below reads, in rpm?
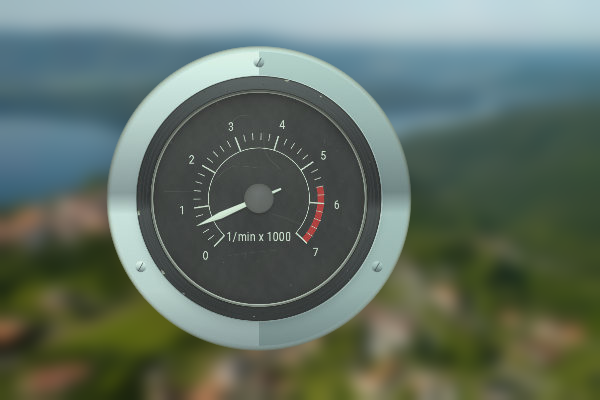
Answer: 600 rpm
